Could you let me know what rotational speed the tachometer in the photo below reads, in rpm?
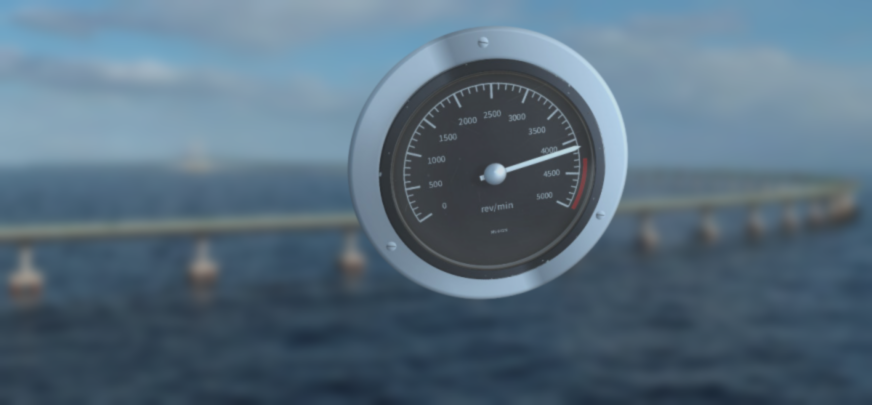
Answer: 4100 rpm
